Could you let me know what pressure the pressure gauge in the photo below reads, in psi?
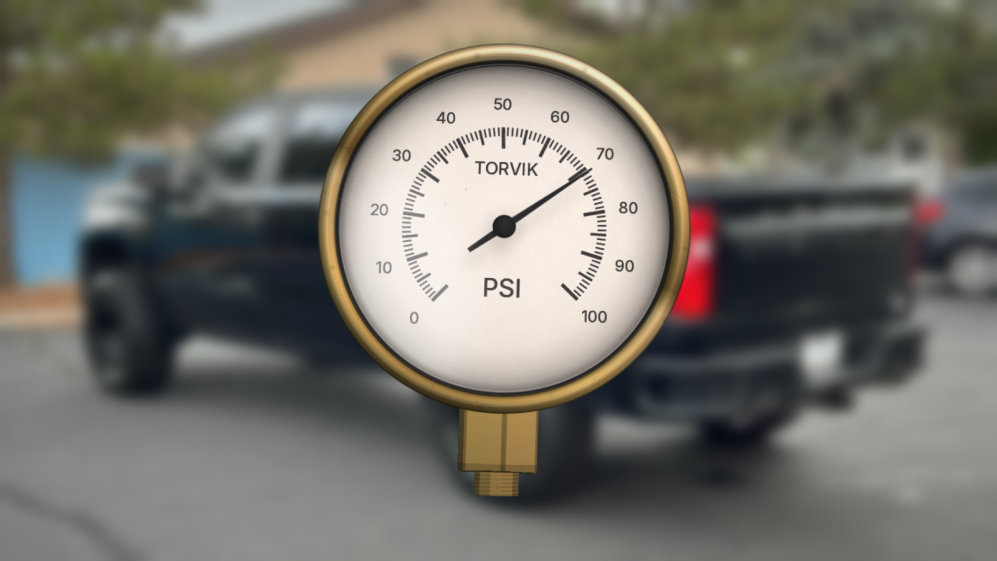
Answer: 71 psi
